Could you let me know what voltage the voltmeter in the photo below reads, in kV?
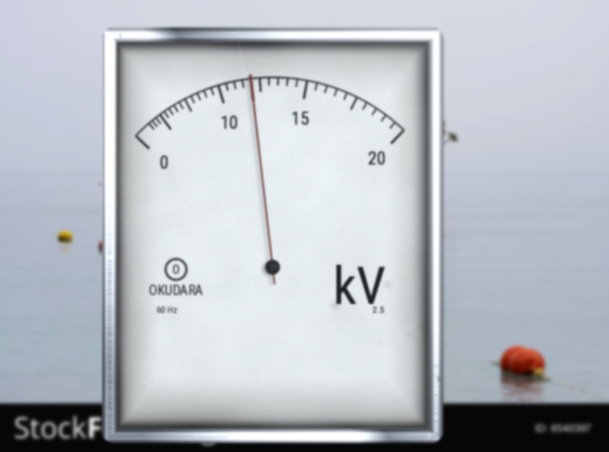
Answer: 12 kV
